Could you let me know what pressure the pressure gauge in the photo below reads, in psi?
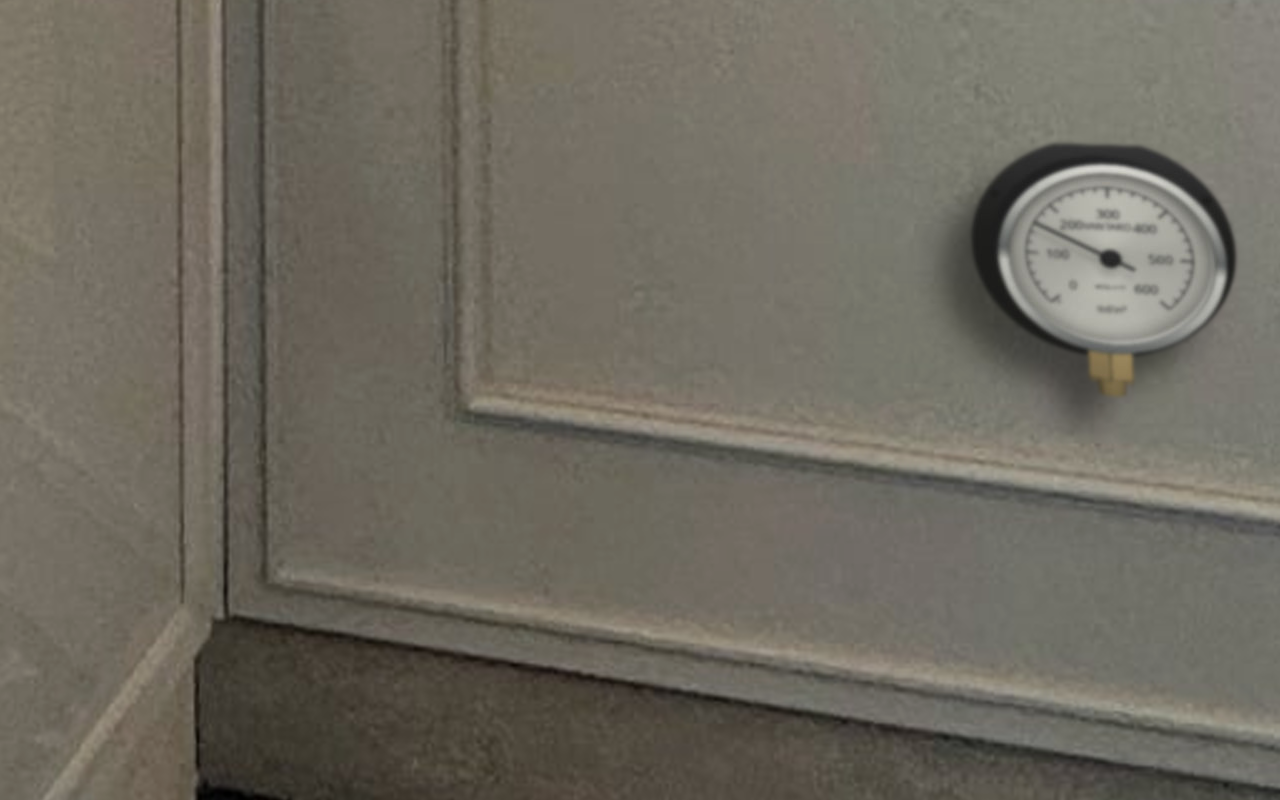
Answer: 160 psi
